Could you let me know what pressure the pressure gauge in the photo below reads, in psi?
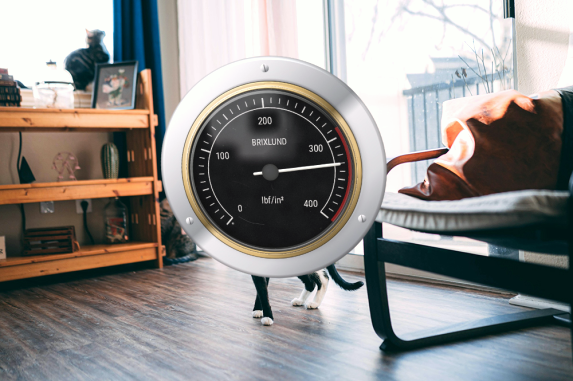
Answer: 330 psi
